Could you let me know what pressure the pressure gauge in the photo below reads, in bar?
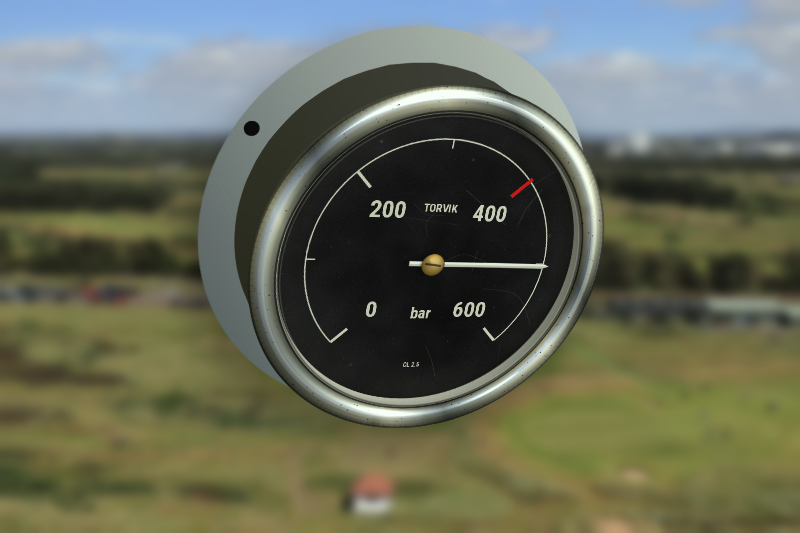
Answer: 500 bar
